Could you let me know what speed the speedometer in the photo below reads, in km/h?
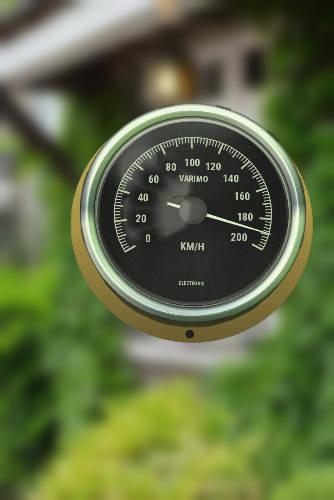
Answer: 190 km/h
